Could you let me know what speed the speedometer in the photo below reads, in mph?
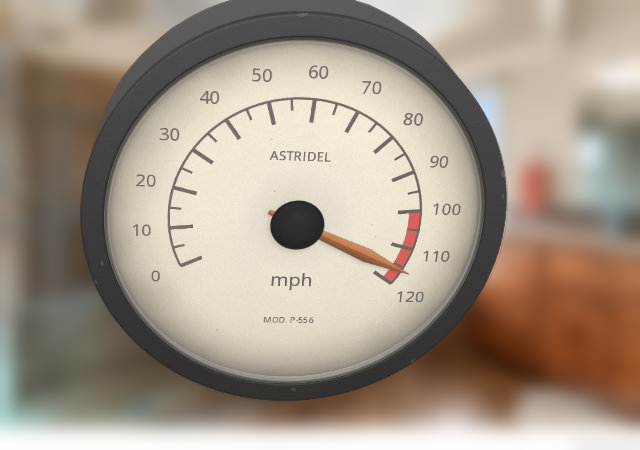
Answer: 115 mph
